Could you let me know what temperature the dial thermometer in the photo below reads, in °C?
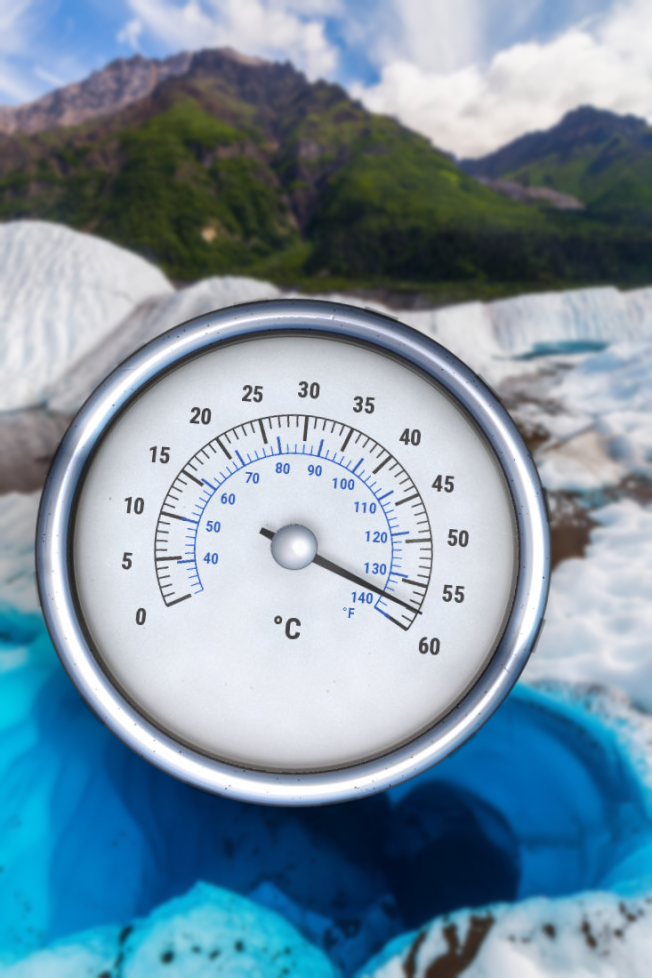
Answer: 58 °C
